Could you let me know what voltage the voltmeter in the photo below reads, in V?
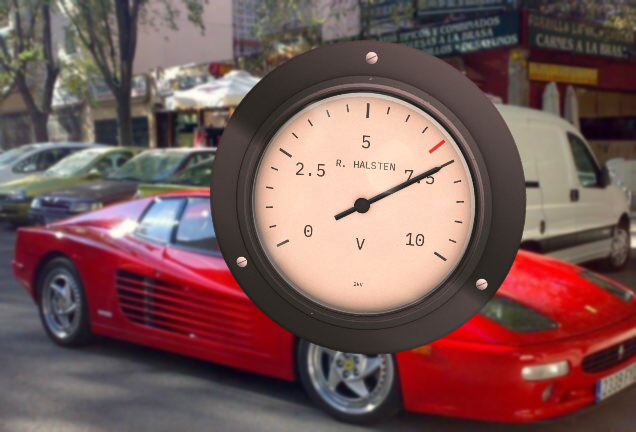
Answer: 7.5 V
